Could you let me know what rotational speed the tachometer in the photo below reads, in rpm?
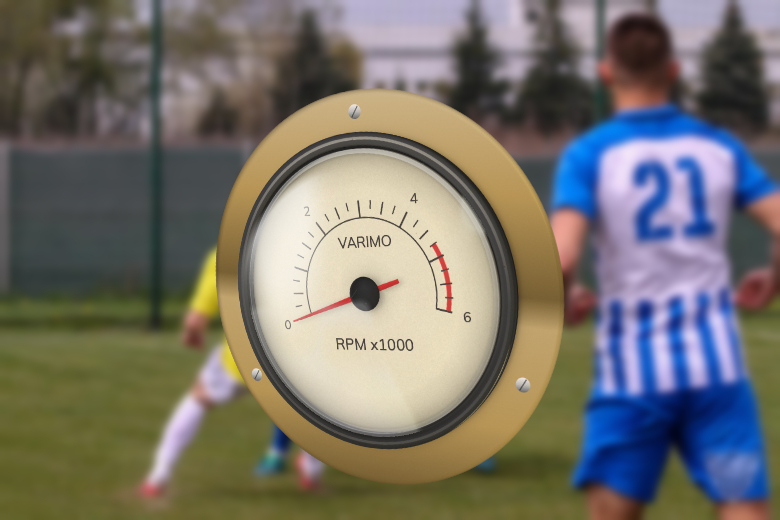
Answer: 0 rpm
